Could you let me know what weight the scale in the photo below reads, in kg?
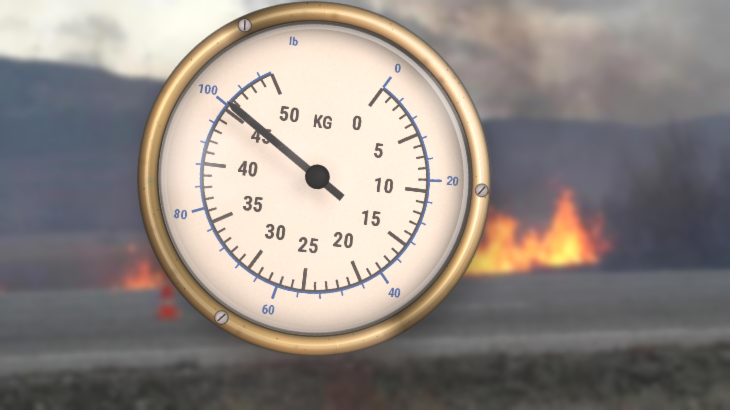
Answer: 45.5 kg
